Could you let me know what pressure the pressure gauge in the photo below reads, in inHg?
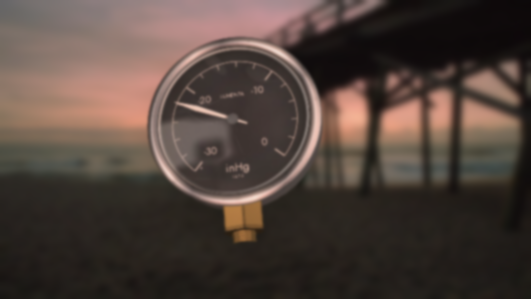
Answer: -22 inHg
